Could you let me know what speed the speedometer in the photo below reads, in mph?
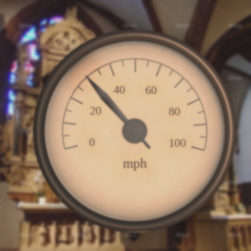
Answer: 30 mph
